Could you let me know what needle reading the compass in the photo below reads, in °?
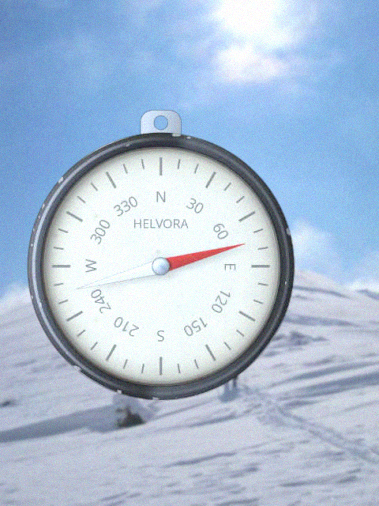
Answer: 75 °
